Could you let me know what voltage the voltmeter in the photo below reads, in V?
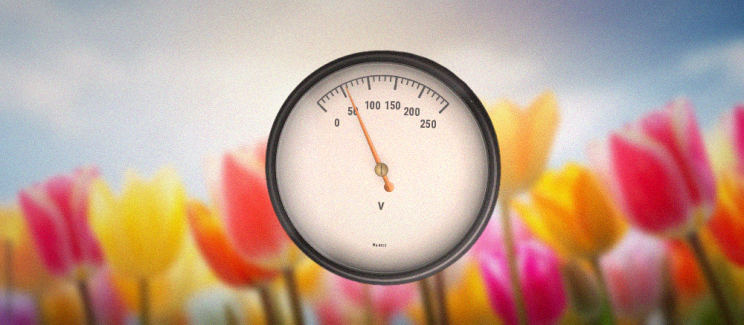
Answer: 60 V
